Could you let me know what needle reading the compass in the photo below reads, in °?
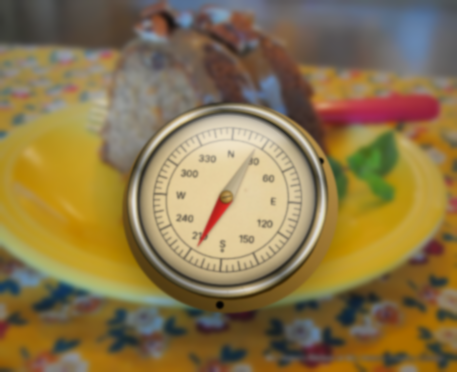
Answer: 205 °
